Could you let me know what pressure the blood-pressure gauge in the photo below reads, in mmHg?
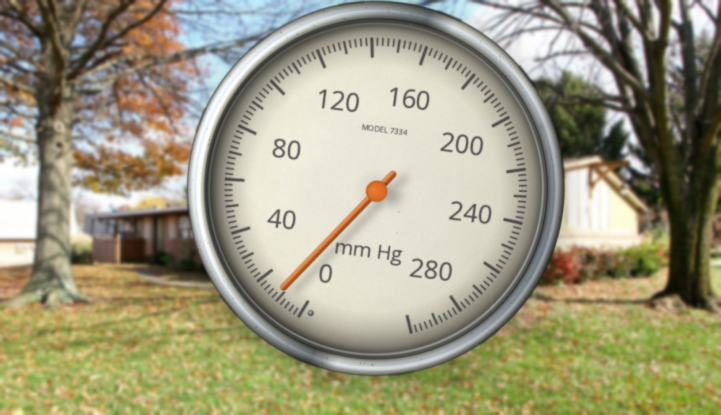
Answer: 12 mmHg
